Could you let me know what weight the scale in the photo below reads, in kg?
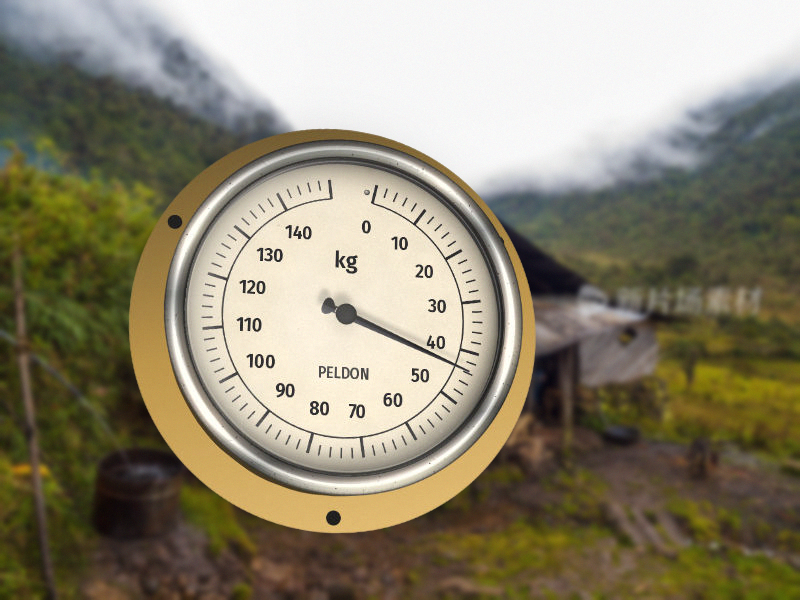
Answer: 44 kg
